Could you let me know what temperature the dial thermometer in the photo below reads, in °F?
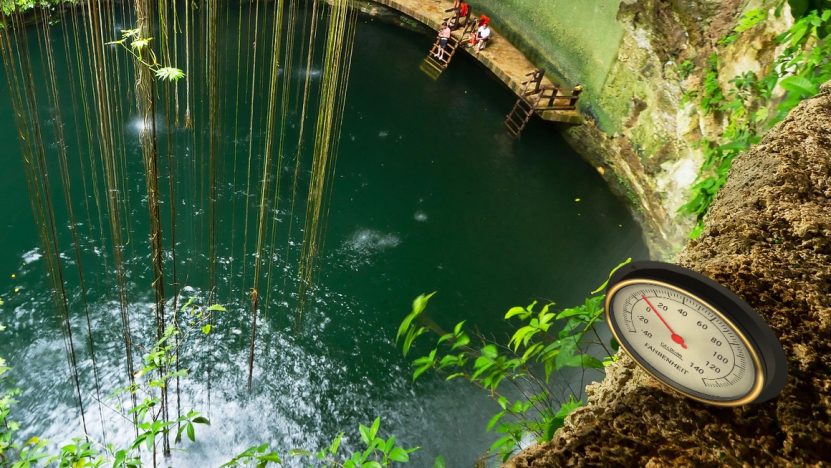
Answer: 10 °F
